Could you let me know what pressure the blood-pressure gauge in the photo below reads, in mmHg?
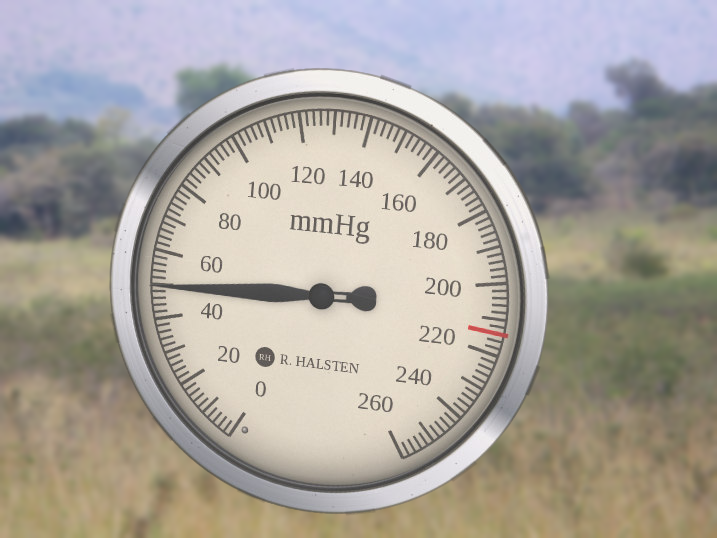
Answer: 50 mmHg
